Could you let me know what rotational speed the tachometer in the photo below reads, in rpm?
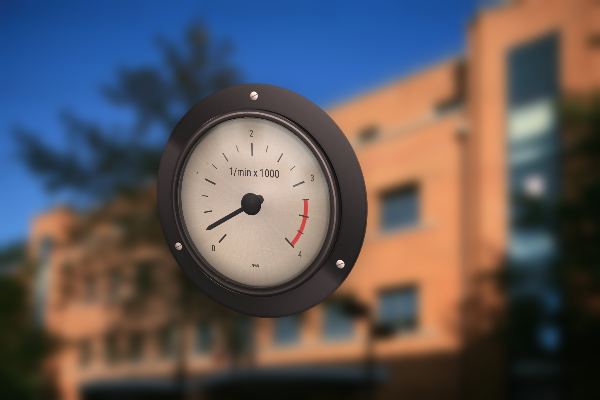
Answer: 250 rpm
